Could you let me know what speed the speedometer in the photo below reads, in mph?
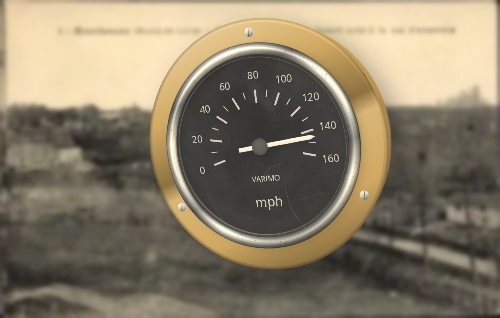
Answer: 145 mph
